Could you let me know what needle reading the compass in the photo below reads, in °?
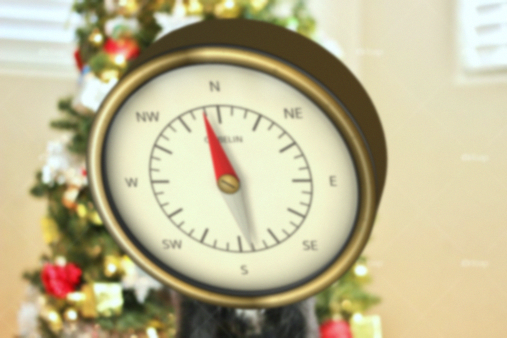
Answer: 350 °
